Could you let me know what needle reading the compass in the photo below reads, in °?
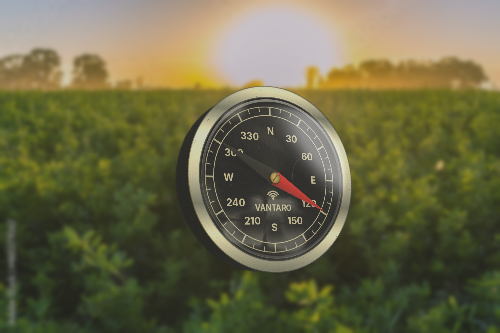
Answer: 120 °
